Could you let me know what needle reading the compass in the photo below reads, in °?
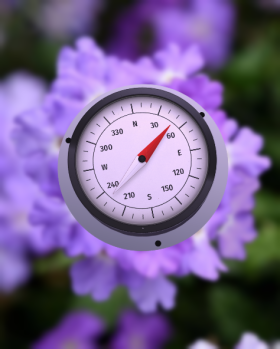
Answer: 50 °
